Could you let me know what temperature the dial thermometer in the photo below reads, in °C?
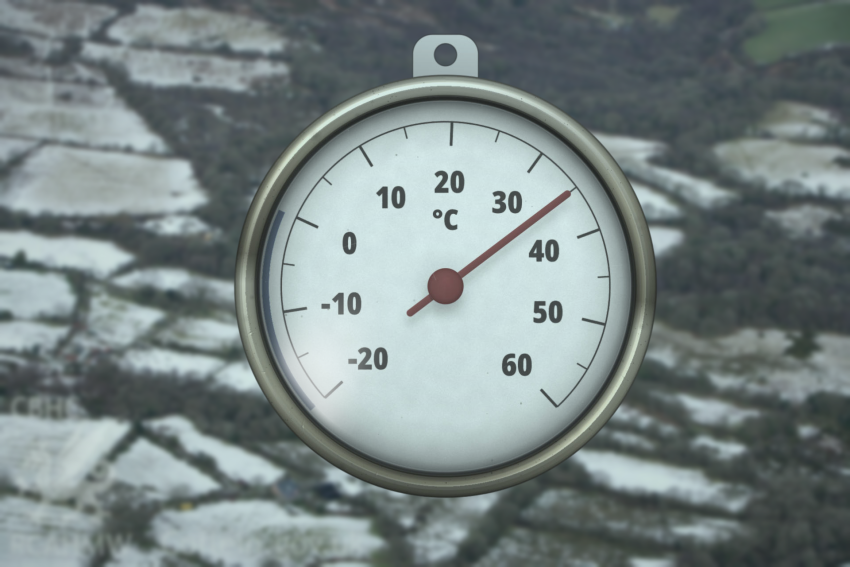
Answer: 35 °C
